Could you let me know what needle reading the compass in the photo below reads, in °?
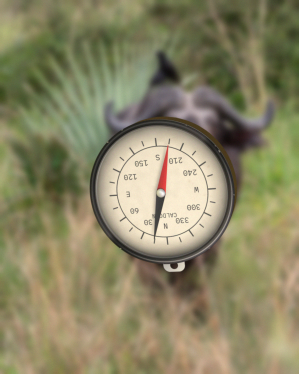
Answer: 195 °
